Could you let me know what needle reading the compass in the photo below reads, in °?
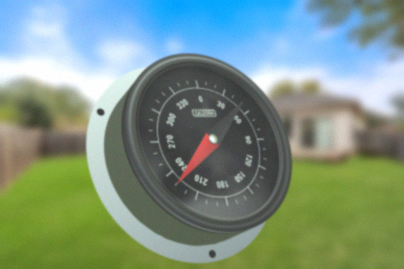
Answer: 230 °
